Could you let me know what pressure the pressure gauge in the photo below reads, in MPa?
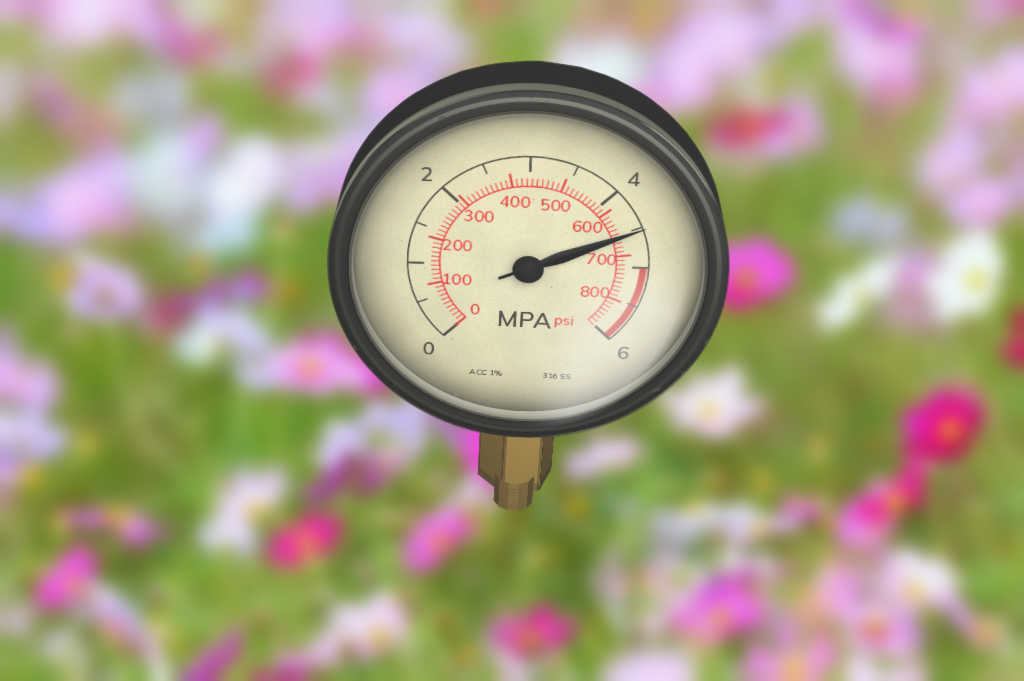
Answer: 4.5 MPa
